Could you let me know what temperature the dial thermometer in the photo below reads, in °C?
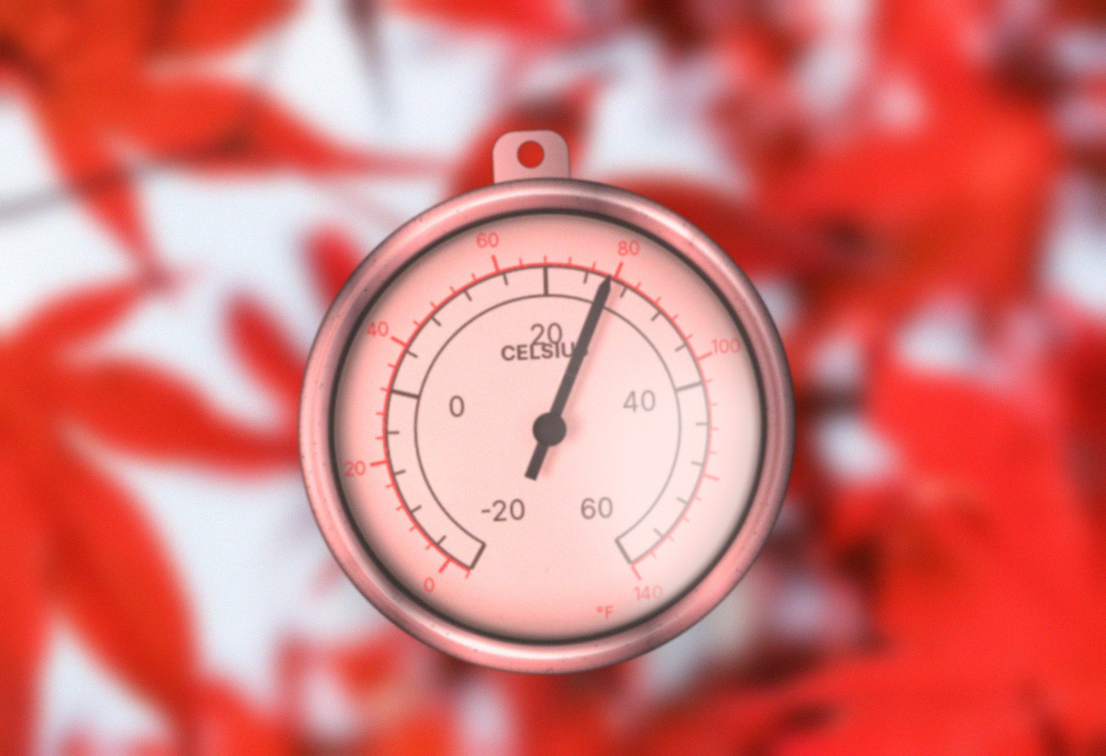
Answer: 26 °C
